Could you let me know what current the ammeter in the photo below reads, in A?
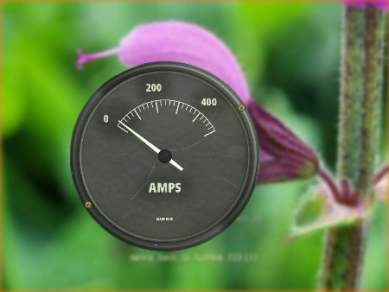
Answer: 20 A
